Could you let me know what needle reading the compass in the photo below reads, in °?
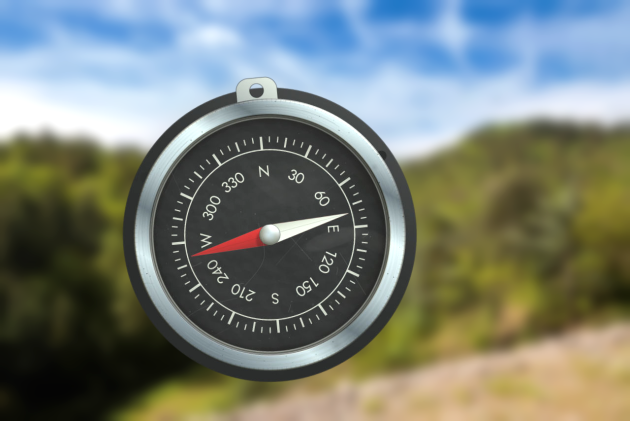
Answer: 260 °
